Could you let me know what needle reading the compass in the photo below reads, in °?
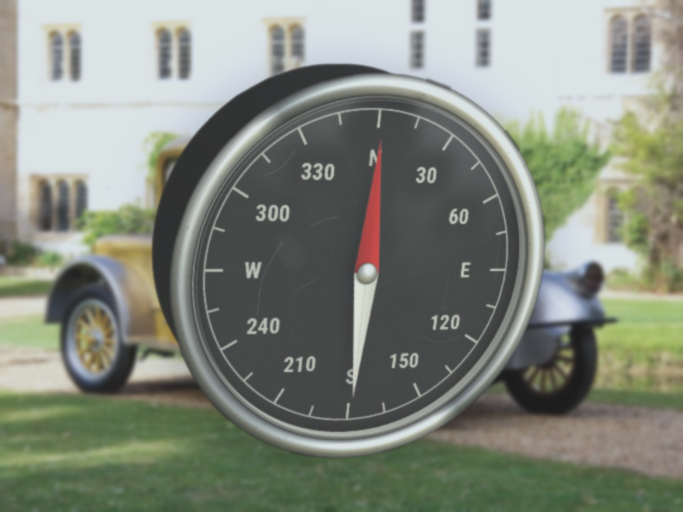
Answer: 0 °
